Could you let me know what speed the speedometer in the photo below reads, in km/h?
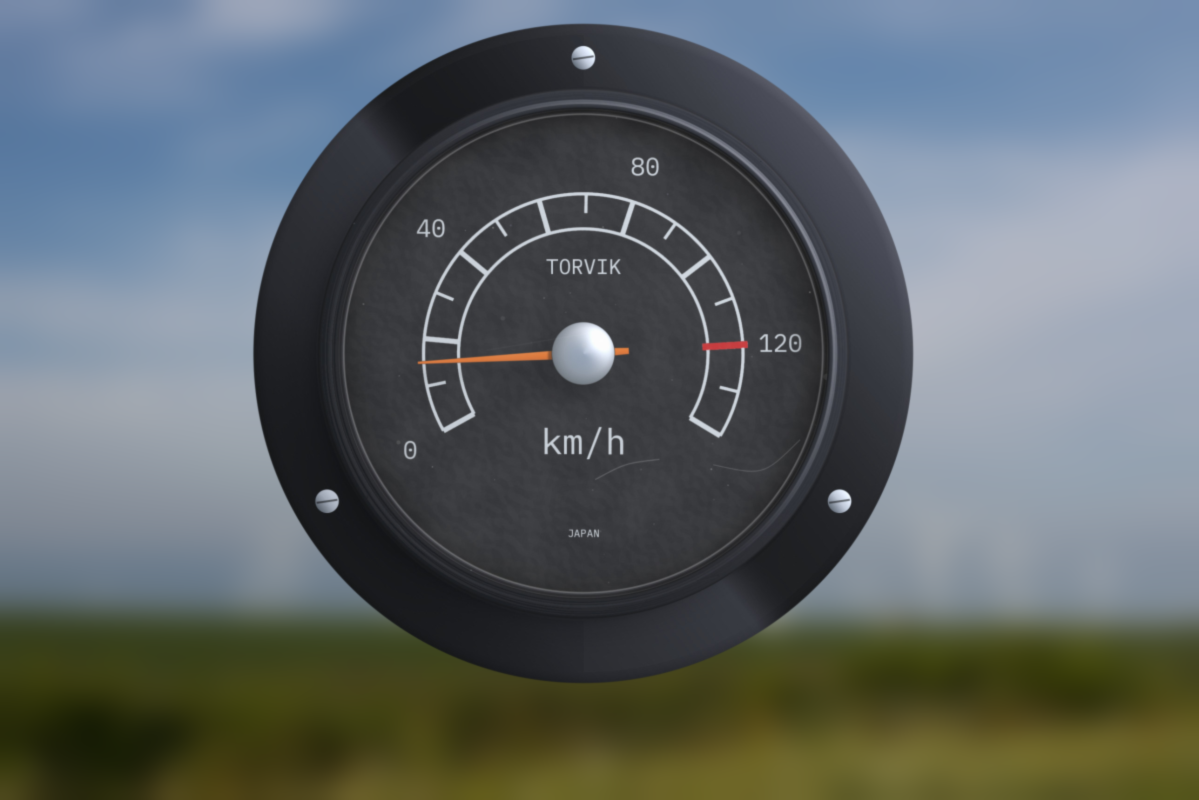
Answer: 15 km/h
